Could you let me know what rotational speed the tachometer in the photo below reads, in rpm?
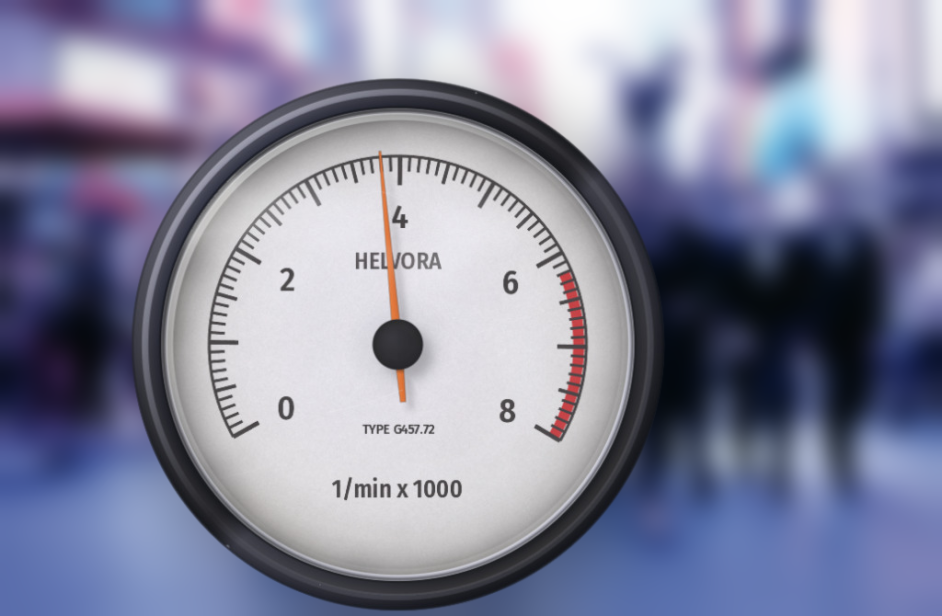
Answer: 3800 rpm
